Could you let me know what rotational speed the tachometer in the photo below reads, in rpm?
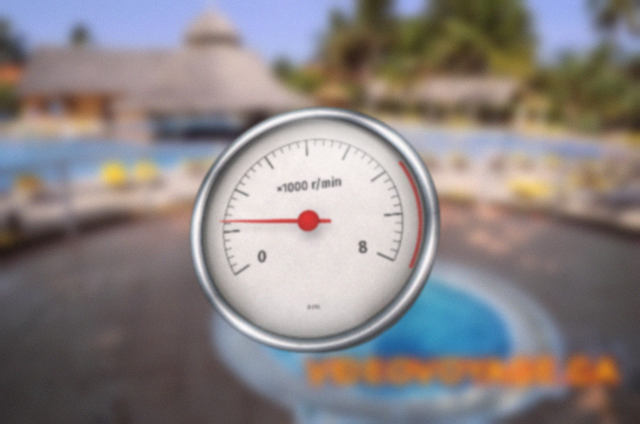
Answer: 1200 rpm
